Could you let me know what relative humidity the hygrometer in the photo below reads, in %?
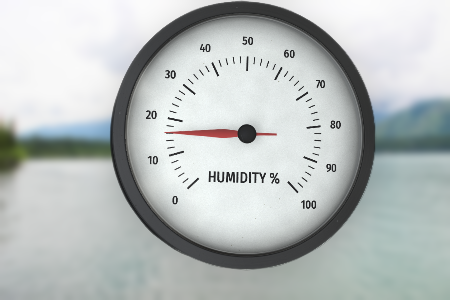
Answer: 16 %
